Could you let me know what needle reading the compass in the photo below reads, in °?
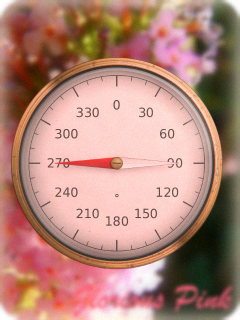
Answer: 270 °
